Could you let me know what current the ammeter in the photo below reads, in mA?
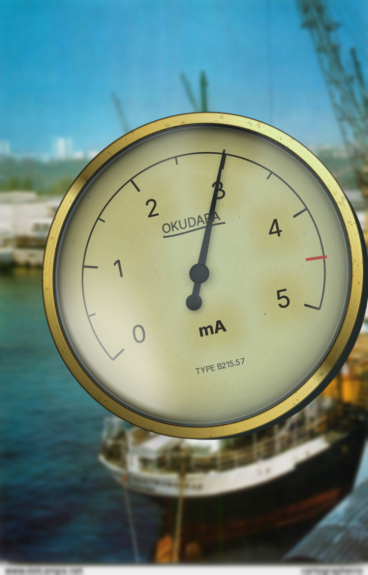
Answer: 3 mA
